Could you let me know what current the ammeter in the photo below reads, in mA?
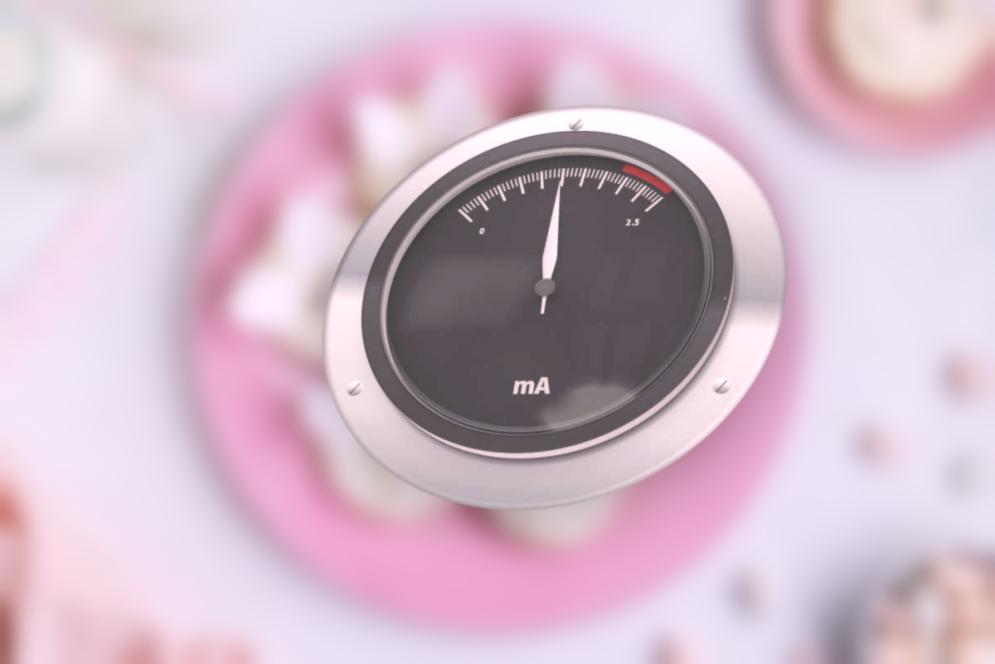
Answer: 1.25 mA
